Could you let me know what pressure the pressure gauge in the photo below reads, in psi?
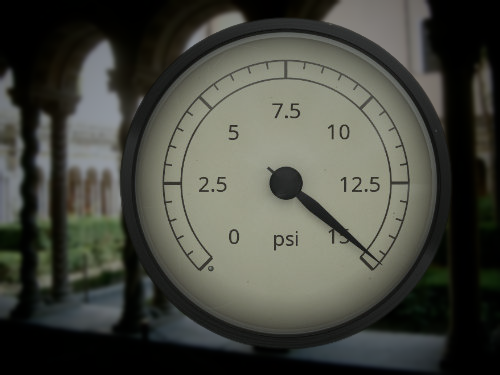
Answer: 14.75 psi
